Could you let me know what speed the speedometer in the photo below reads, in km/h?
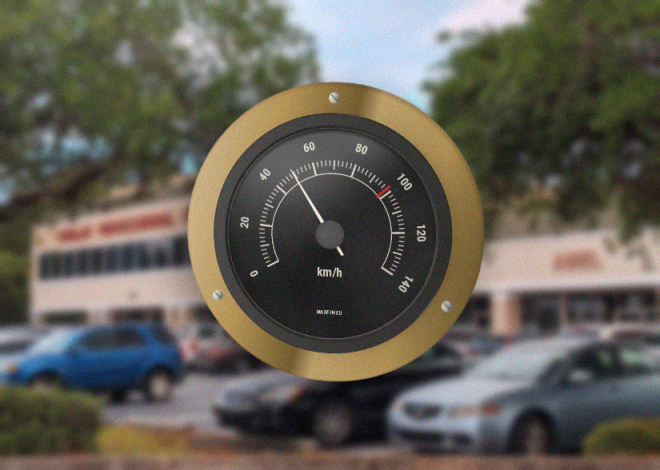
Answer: 50 km/h
